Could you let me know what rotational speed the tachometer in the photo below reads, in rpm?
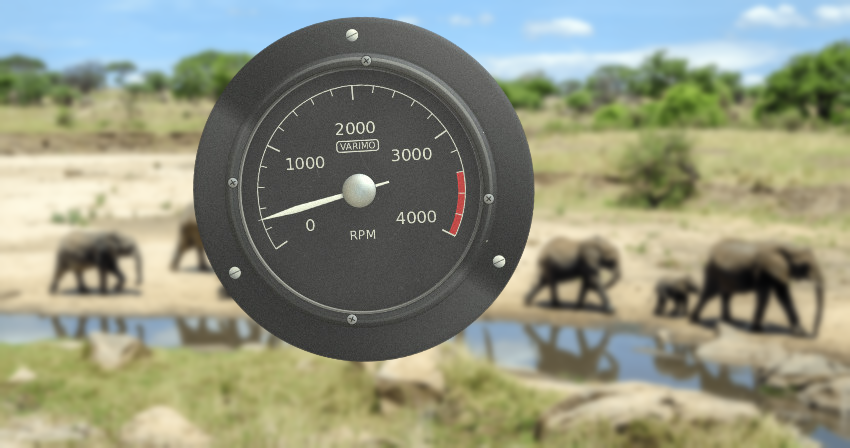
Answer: 300 rpm
